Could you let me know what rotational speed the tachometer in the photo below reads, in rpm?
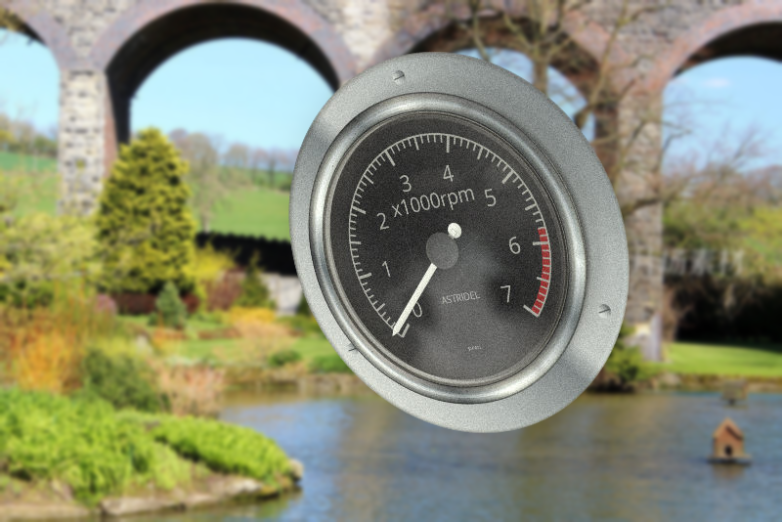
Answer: 100 rpm
